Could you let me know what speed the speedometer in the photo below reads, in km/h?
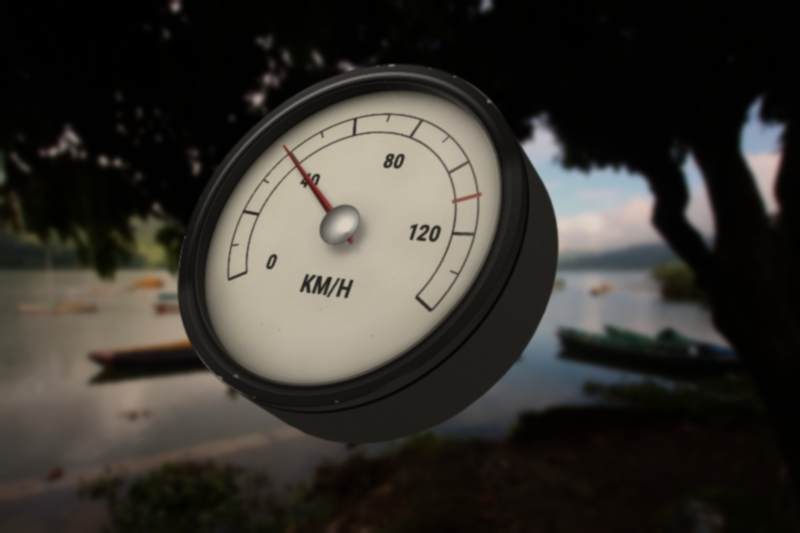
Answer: 40 km/h
